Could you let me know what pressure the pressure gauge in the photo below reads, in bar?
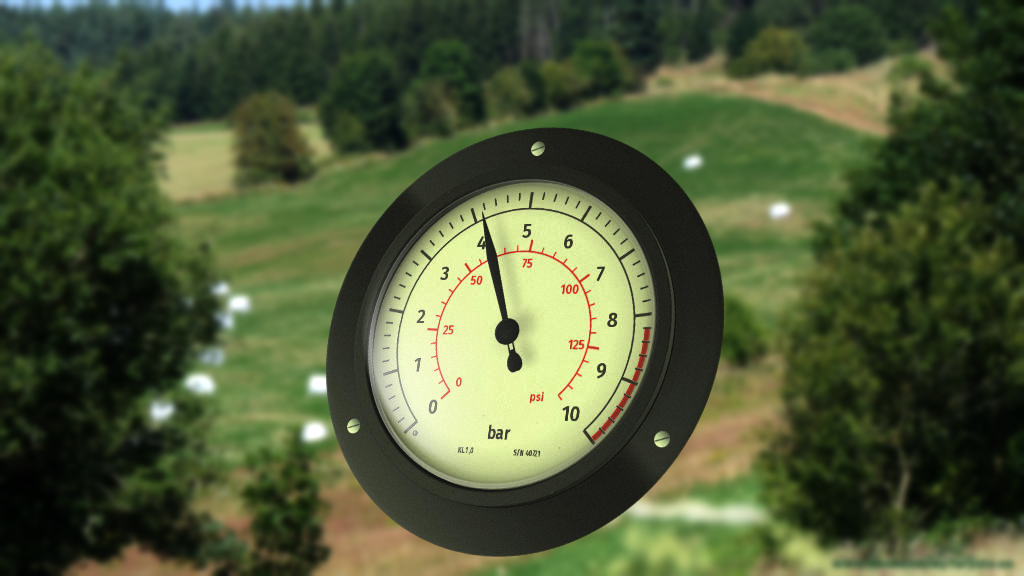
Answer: 4.2 bar
